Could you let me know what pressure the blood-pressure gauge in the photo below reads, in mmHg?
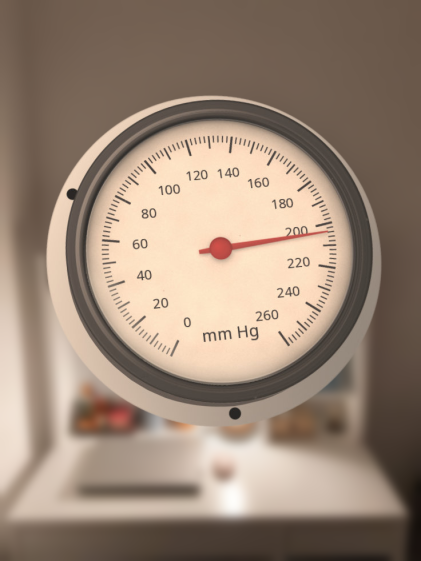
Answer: 204 mmHg
